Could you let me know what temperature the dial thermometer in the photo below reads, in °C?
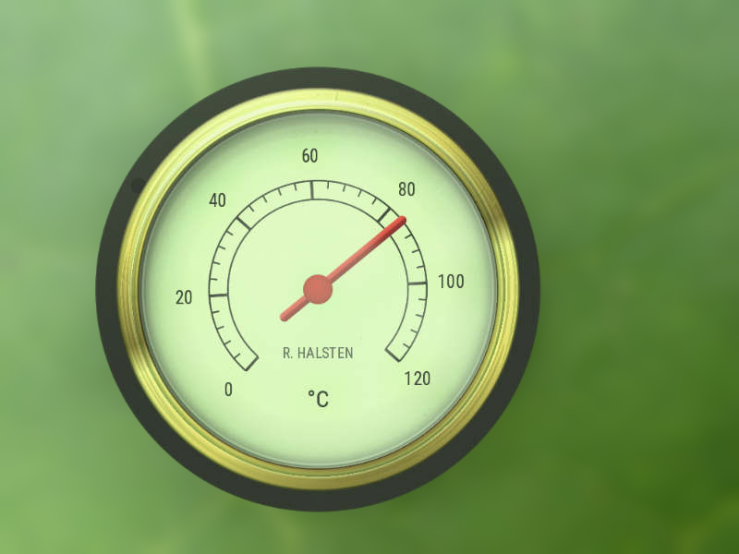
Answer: 84 °C
